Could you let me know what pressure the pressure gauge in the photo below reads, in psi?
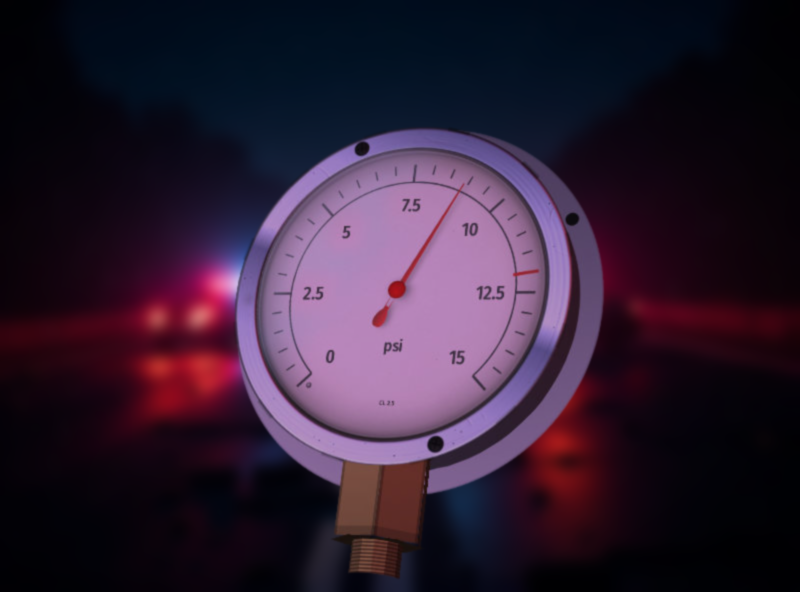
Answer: 9 psi
